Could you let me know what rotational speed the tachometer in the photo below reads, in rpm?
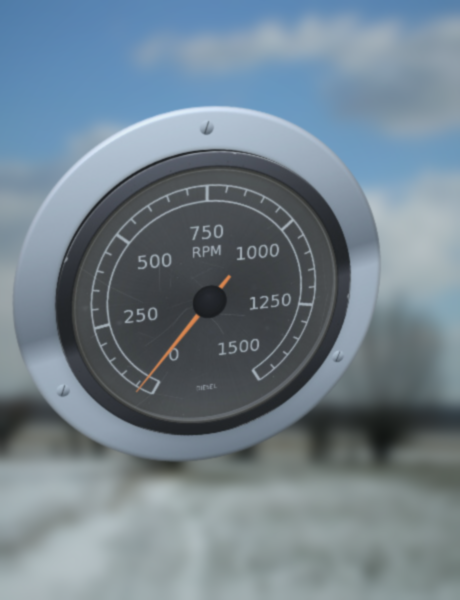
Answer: 50 rpm
